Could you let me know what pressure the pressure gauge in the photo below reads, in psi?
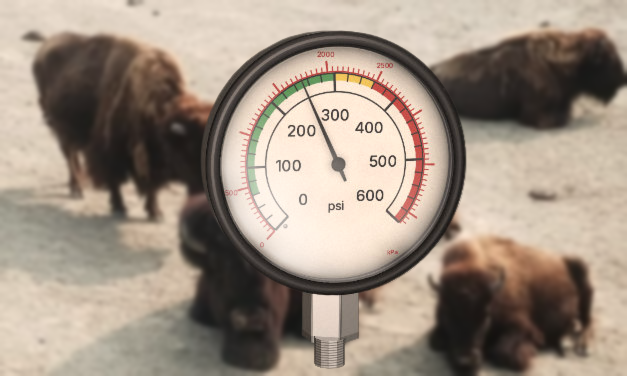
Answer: 250 psi
